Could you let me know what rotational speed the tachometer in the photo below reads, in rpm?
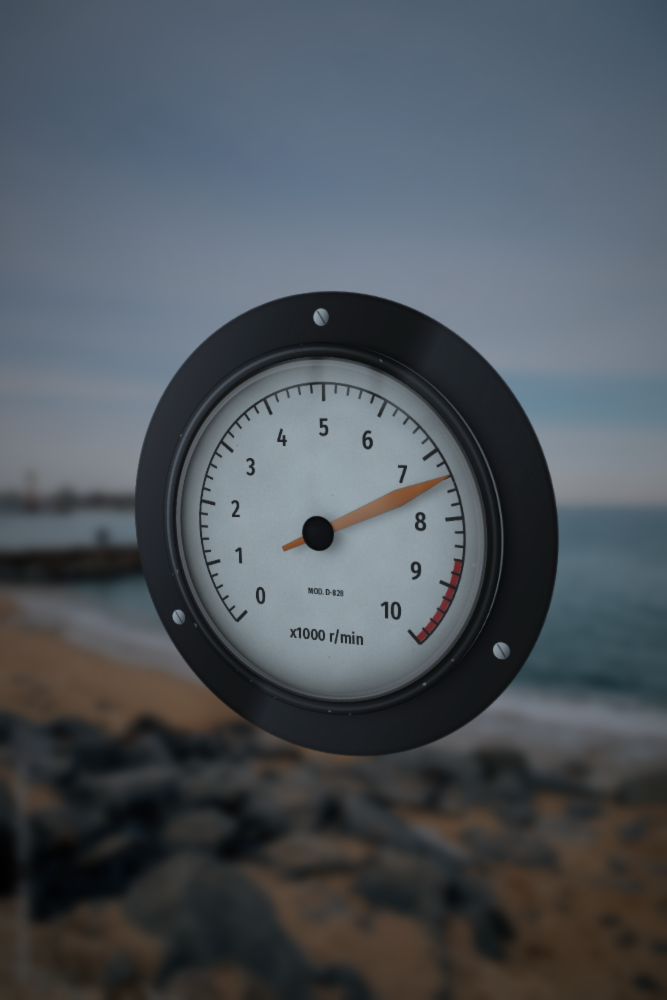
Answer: 7400 rpm
